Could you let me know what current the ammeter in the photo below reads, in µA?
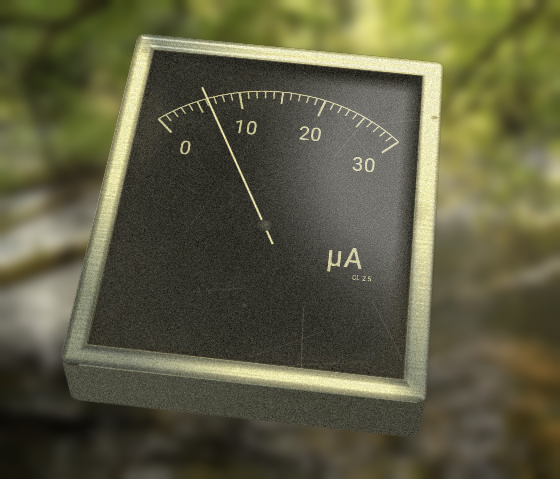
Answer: 6 µA
